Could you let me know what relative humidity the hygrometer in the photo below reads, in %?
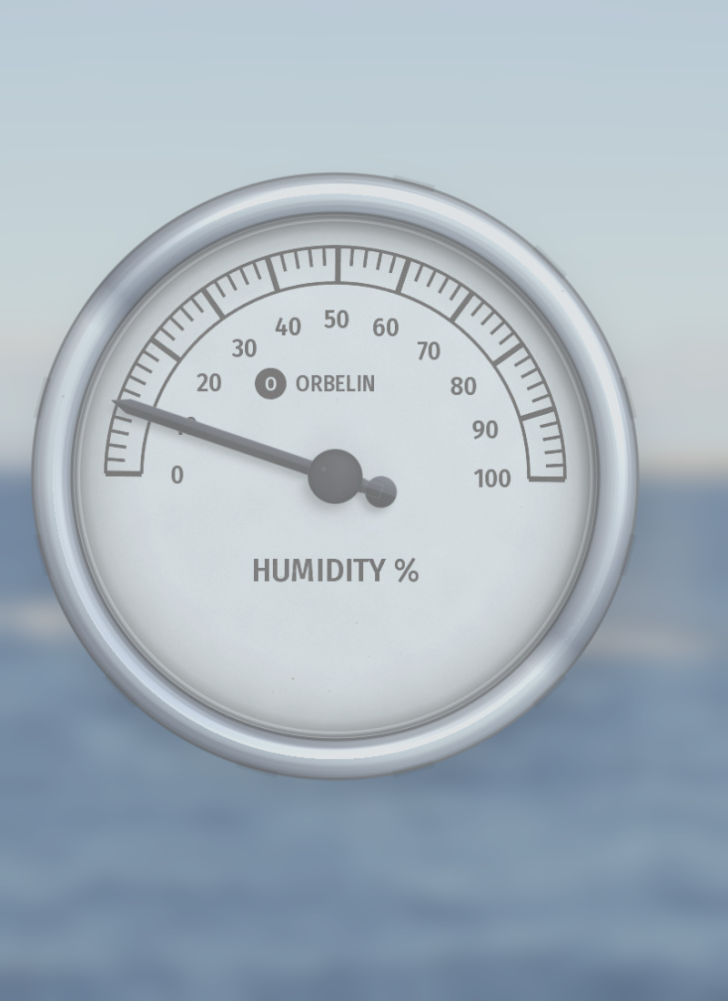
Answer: 10 %
